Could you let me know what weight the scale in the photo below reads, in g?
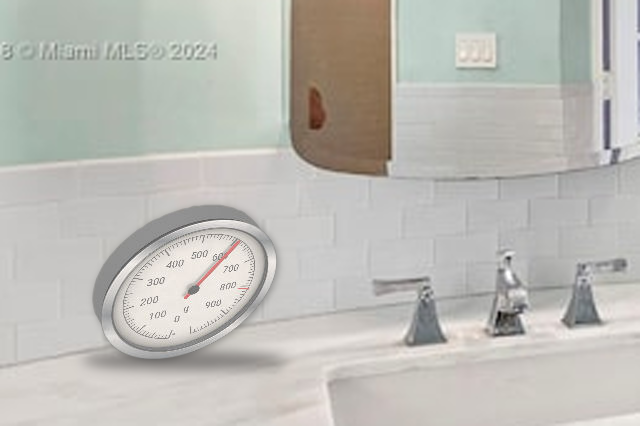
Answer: 600 g
